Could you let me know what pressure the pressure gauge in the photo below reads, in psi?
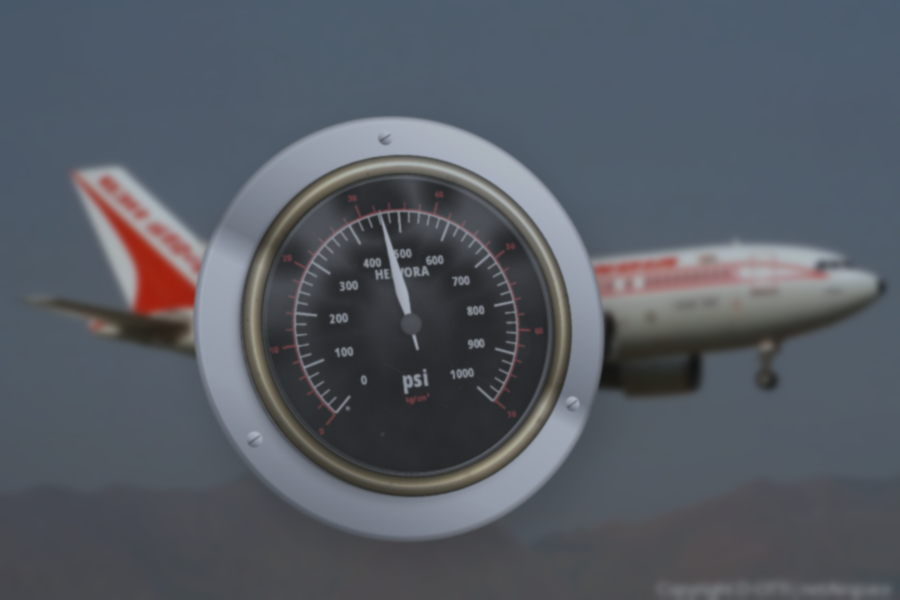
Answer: 460 psi
